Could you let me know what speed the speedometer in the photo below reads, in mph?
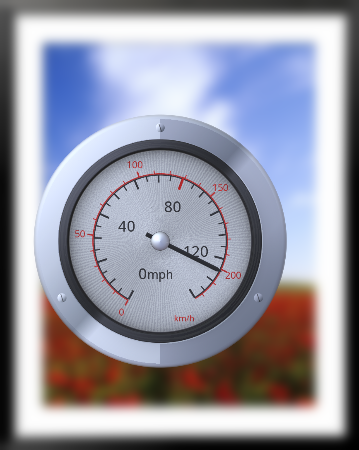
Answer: 125 mph
